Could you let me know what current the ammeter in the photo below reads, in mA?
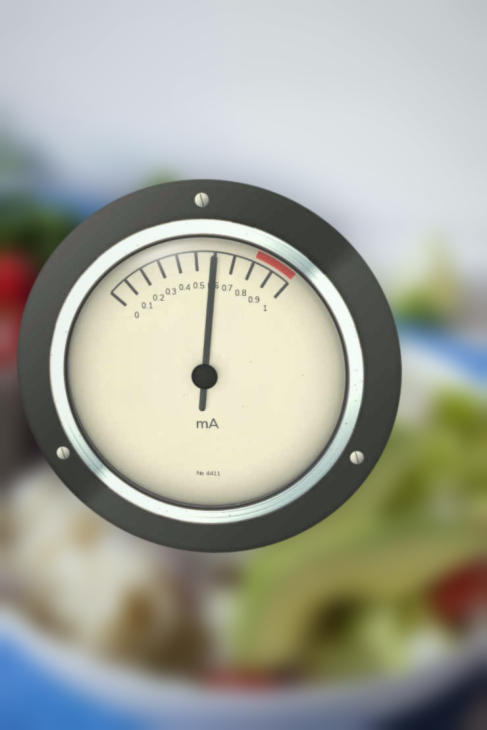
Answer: 0.6 mA
